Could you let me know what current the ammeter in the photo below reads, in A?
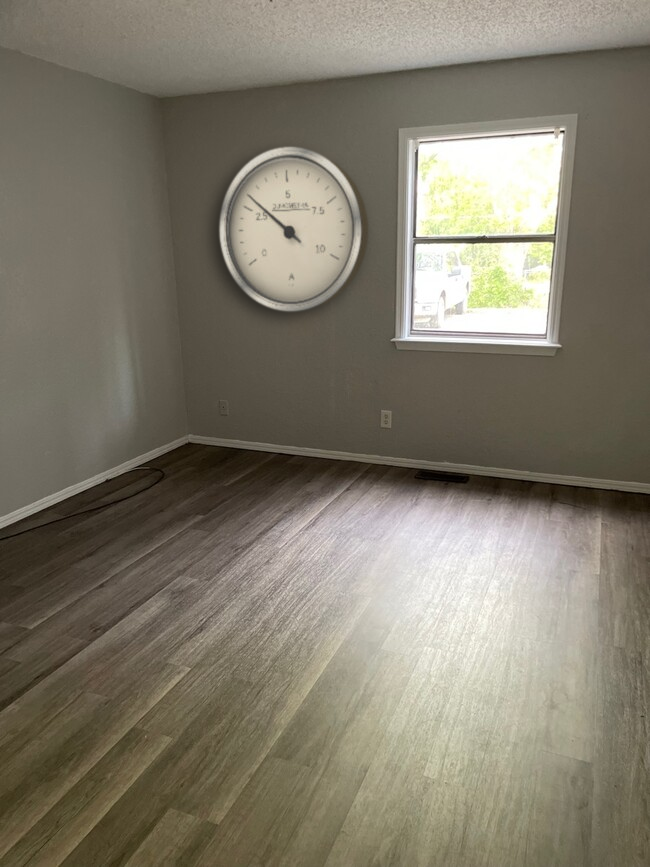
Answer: 3 A
